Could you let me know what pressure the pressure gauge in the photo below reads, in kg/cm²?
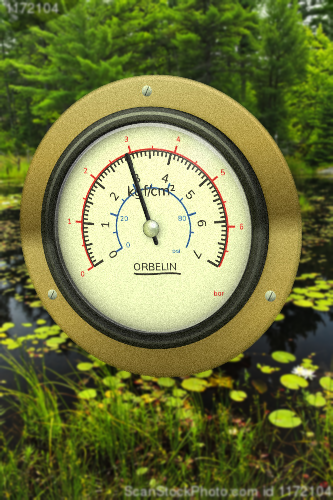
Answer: 3 kg/cm²
